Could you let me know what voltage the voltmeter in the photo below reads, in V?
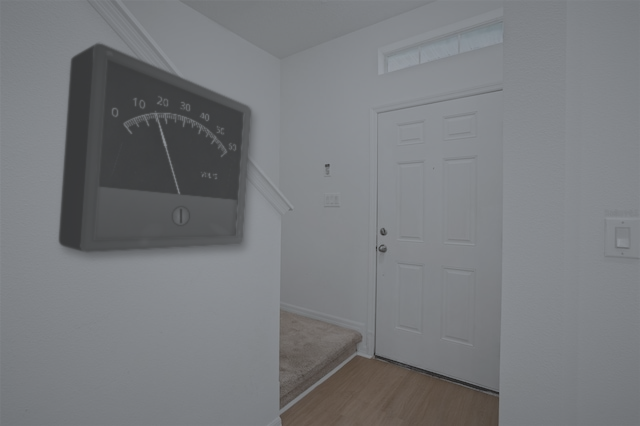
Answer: 15 V
